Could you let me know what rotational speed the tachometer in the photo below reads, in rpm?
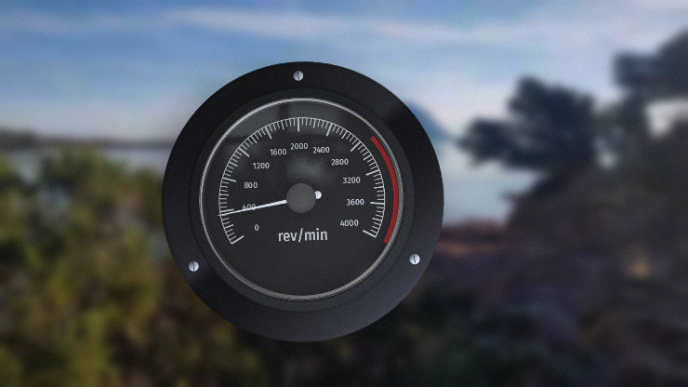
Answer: 350 rpm
